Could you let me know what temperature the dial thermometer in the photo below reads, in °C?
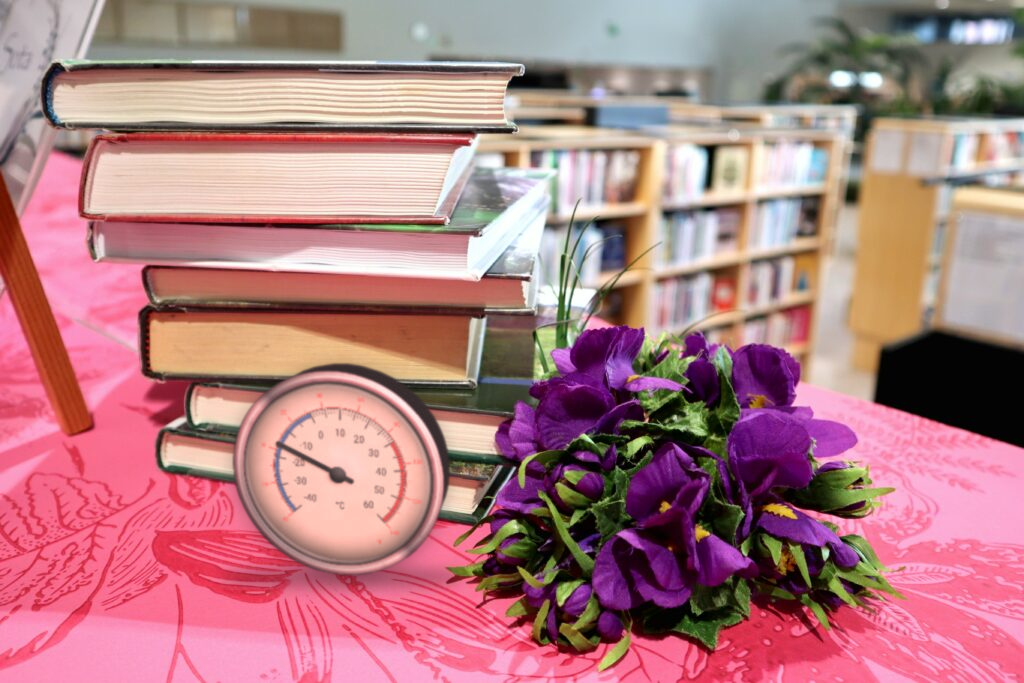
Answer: -15 °C
